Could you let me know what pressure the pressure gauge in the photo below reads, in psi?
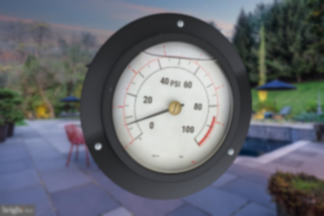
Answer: 7.5 psi
